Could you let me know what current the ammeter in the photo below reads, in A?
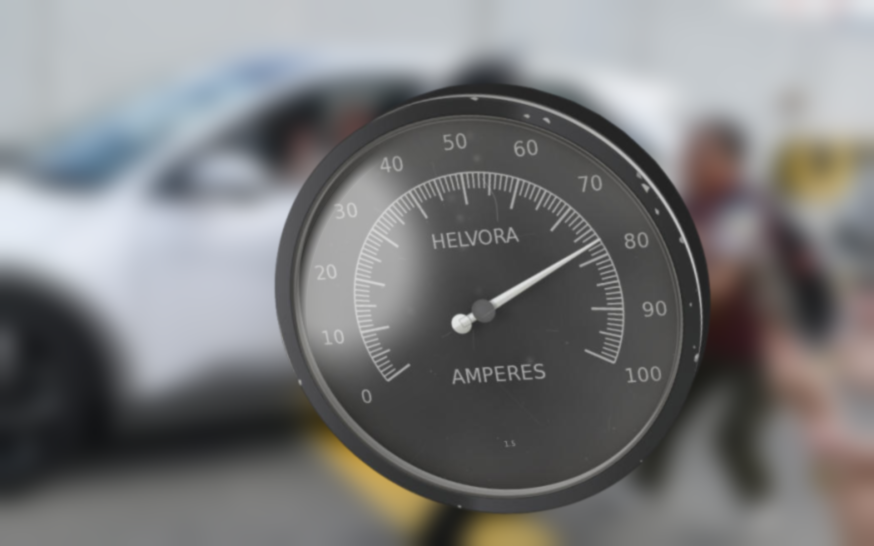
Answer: 77 A
